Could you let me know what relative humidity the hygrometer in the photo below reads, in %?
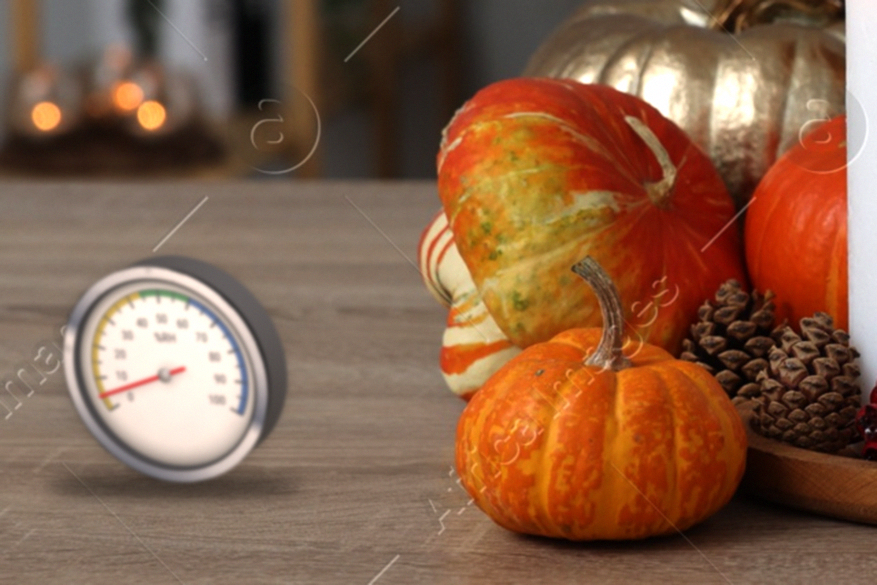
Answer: 5 %
